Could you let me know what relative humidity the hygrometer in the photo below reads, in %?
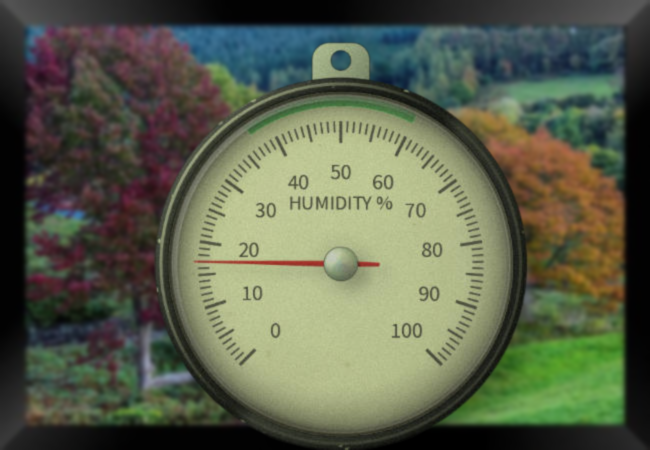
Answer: 17 %
